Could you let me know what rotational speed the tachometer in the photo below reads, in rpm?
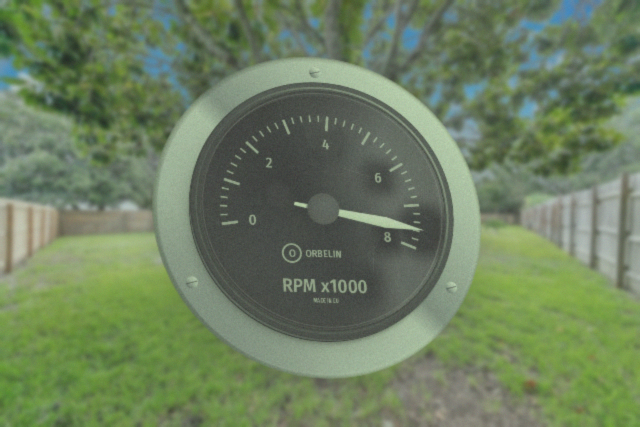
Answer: 7600 rpm
